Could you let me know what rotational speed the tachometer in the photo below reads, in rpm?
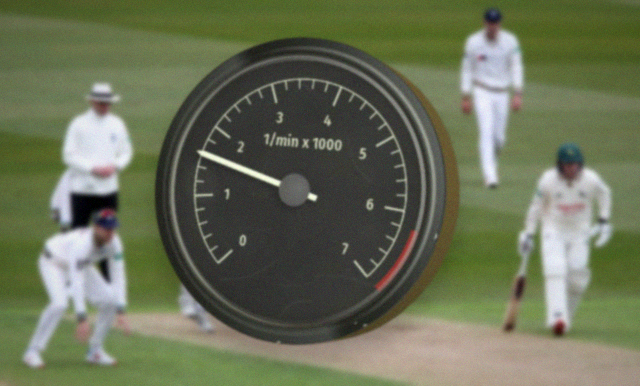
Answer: 1600 rpm
